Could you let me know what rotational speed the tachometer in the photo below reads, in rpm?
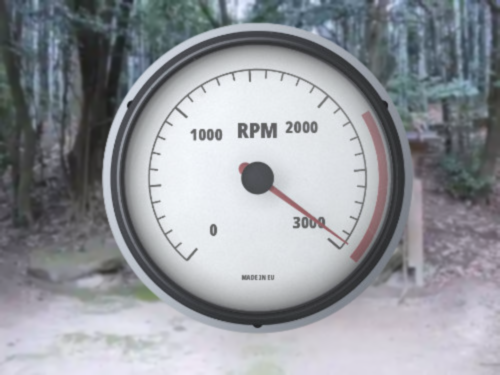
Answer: 2950 rpm
